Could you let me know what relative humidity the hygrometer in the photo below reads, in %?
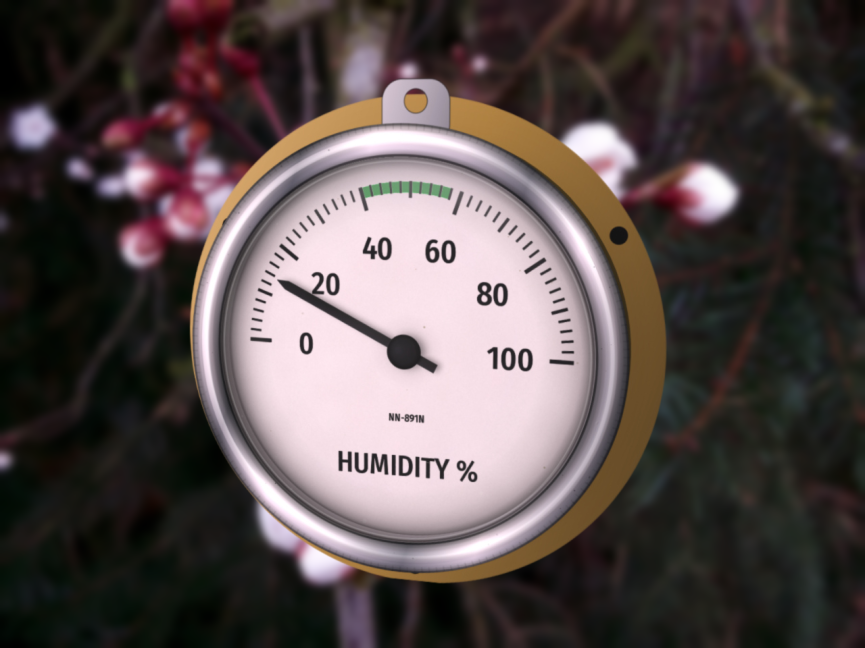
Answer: 14 %
